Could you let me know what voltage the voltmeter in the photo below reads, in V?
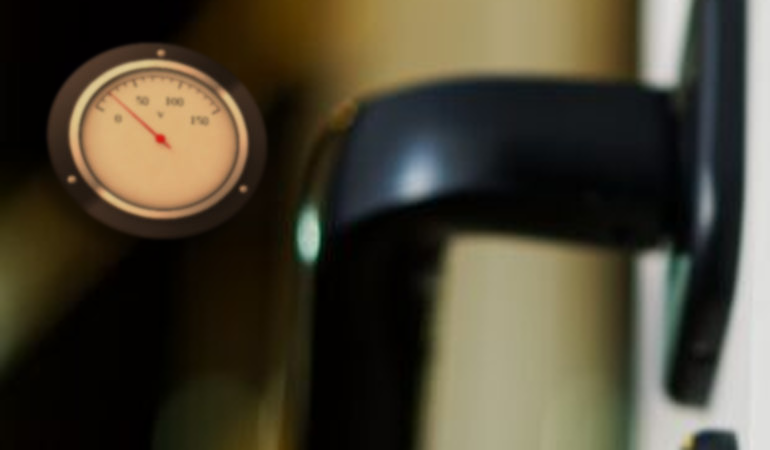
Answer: 20 V
